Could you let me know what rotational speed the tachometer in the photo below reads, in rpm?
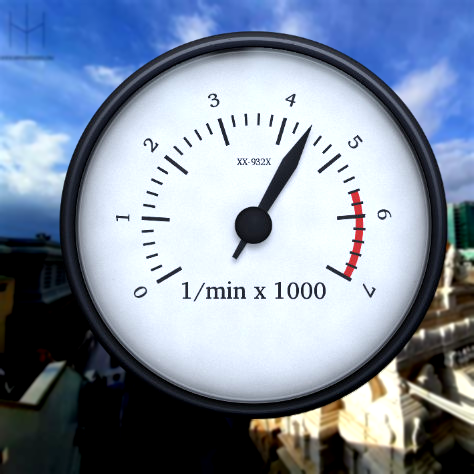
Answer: 4400 rpm
